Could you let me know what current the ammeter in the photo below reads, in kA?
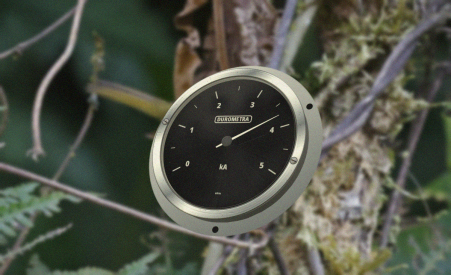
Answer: 3.75 kA
